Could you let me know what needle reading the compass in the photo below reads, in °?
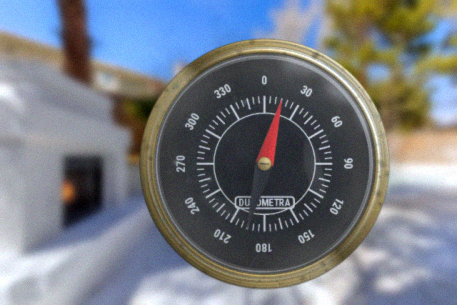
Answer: 15 °
